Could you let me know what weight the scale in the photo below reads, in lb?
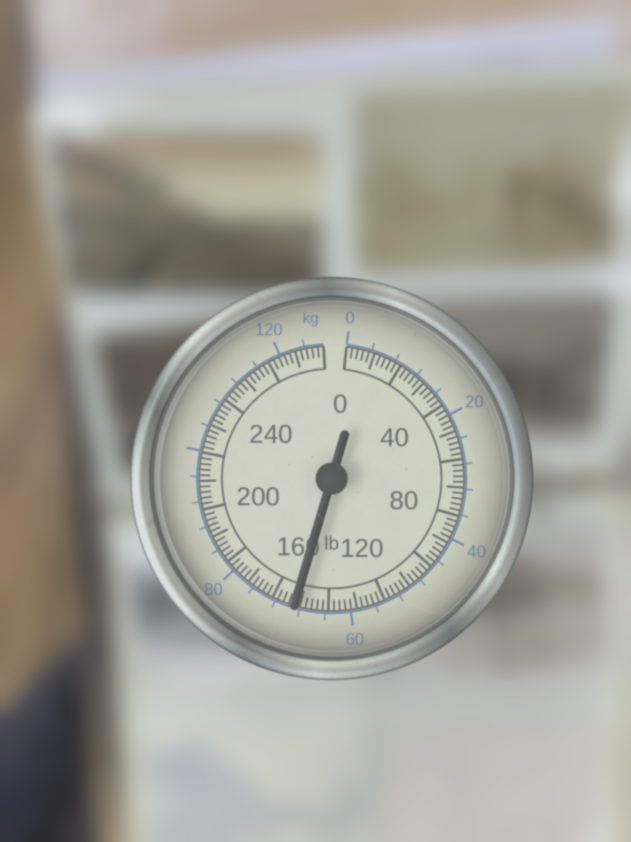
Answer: 152 lb
